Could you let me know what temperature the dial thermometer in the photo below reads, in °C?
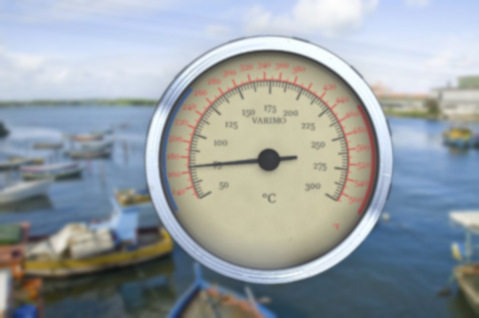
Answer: 75 °C
